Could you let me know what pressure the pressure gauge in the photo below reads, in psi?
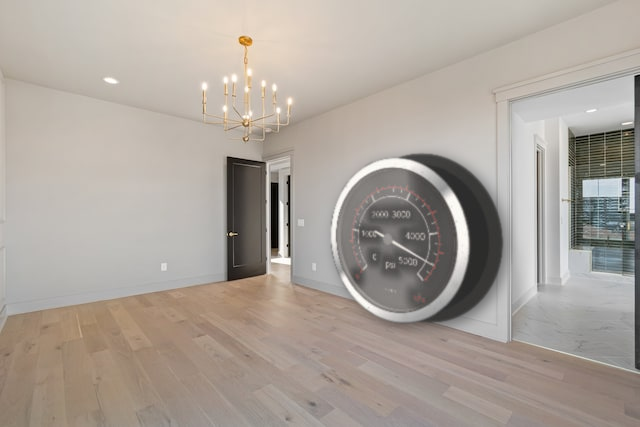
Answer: 4600 psi
